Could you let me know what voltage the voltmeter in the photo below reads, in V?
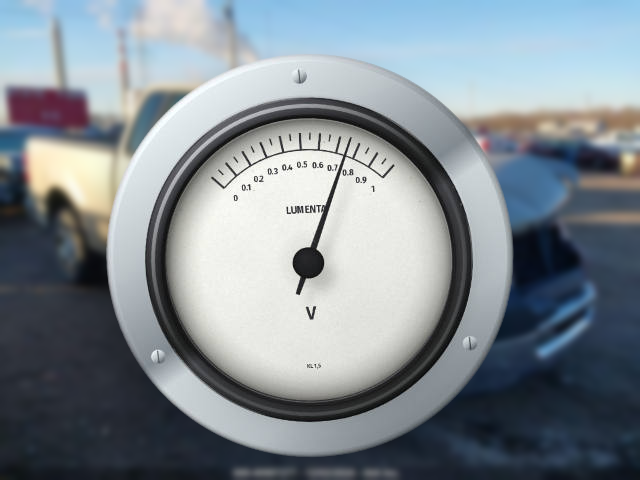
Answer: 0.75 V
